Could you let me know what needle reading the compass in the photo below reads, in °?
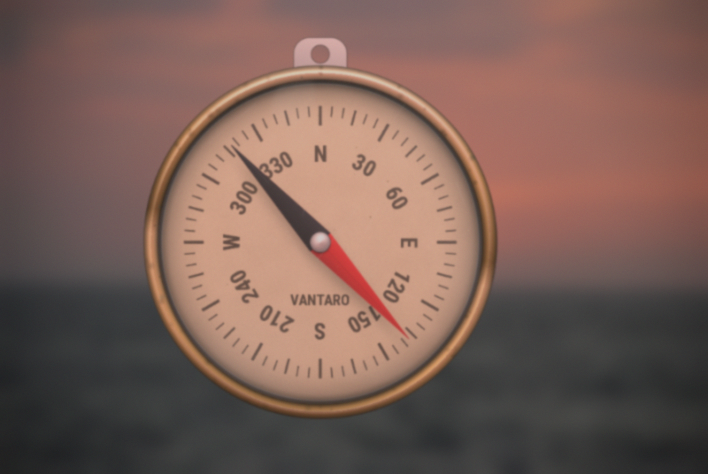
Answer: 137.5 °
